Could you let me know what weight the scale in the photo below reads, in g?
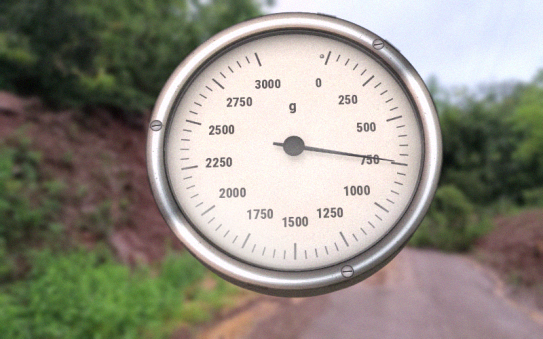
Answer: 750 g
